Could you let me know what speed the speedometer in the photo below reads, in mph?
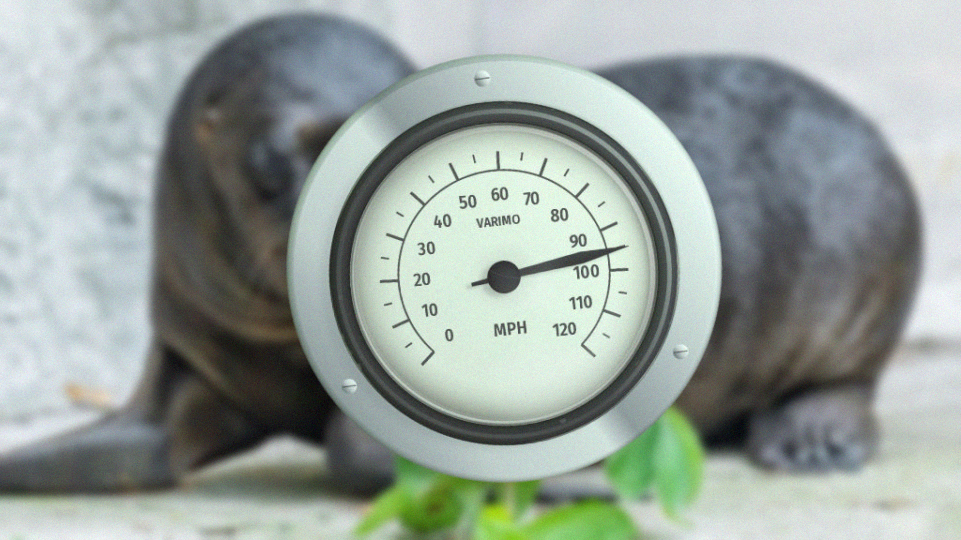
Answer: 95 mph
